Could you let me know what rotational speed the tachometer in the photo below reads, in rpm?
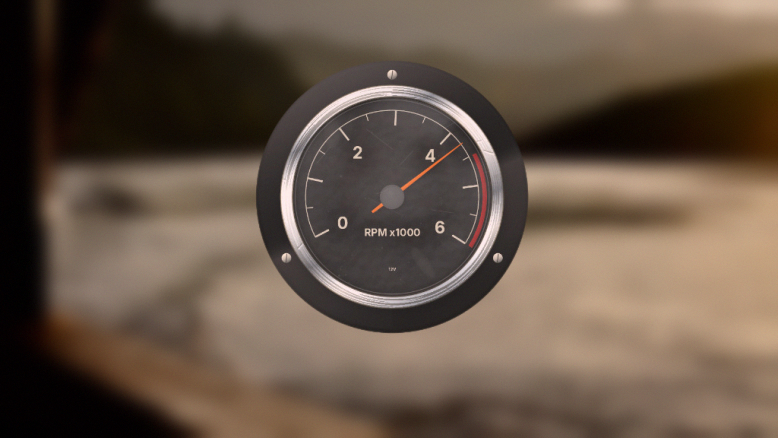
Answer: 4250 rpm
